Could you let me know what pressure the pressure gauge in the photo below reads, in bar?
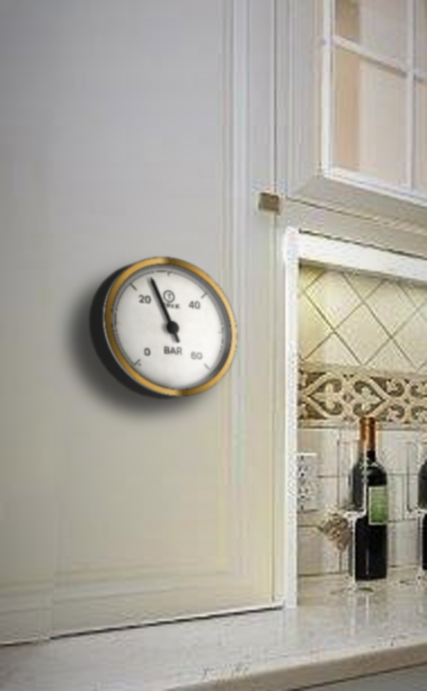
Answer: 25 bar
